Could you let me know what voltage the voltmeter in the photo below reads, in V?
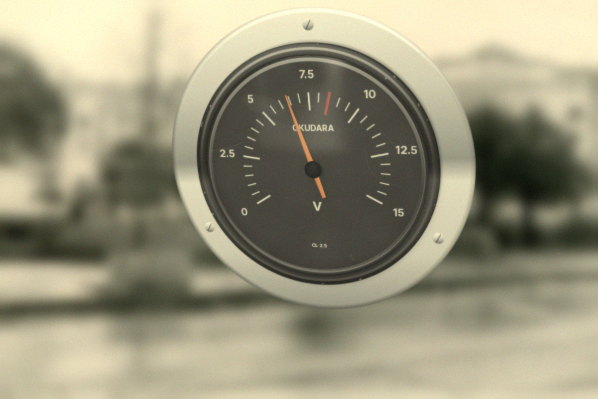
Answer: 6.5 V
